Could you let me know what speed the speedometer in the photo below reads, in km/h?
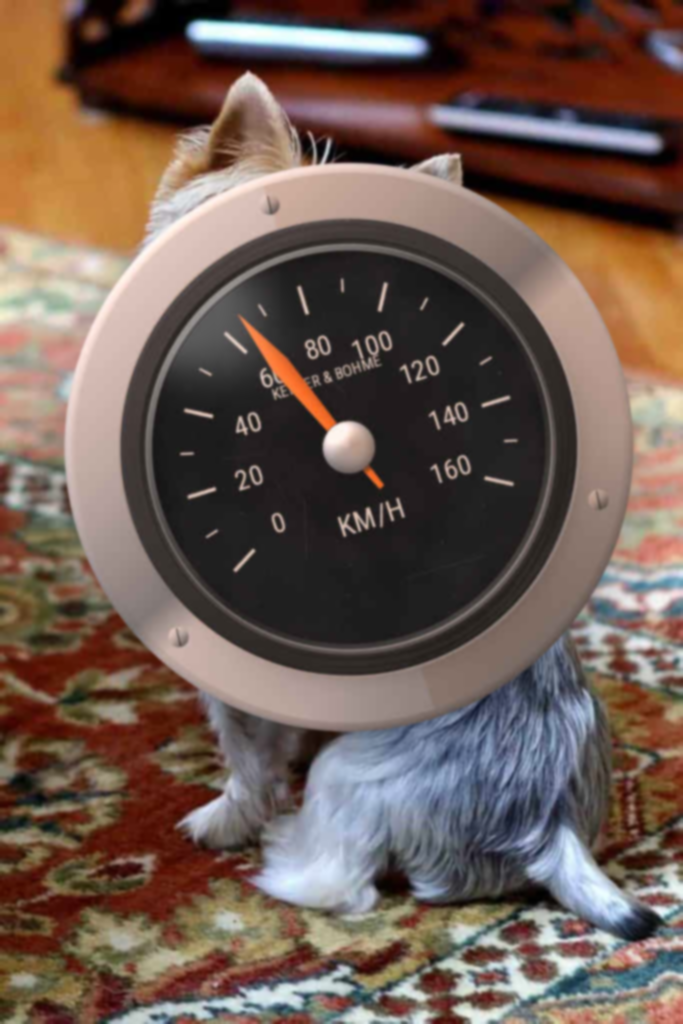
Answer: 65 km/h
